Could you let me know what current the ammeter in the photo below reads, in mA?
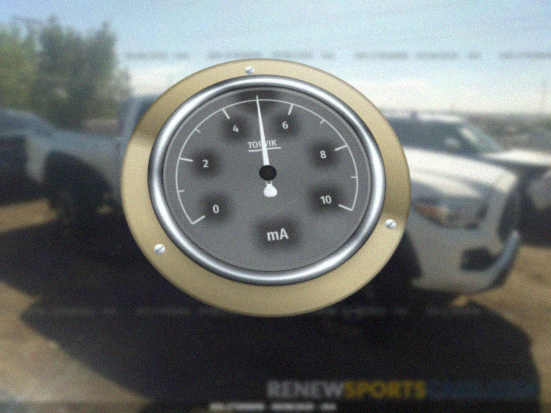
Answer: 5 mA
